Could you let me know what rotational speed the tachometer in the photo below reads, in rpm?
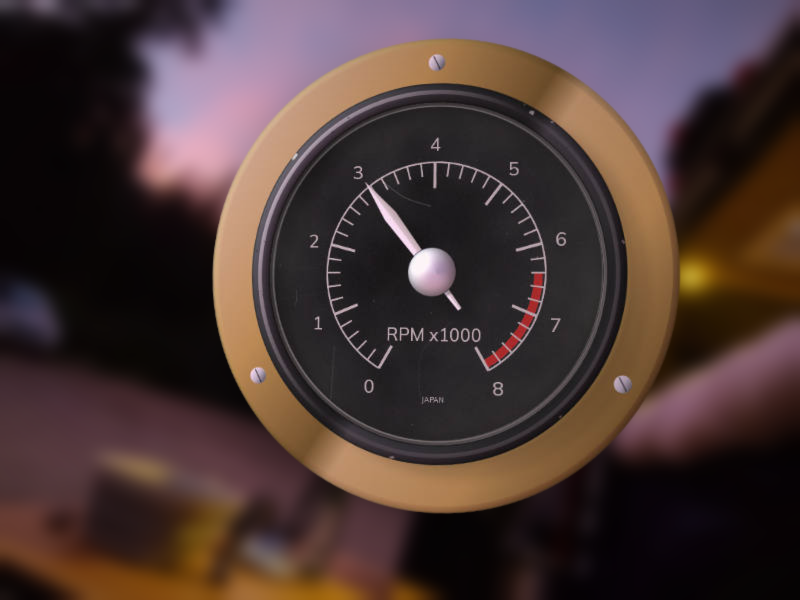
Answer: 3000 rpm
